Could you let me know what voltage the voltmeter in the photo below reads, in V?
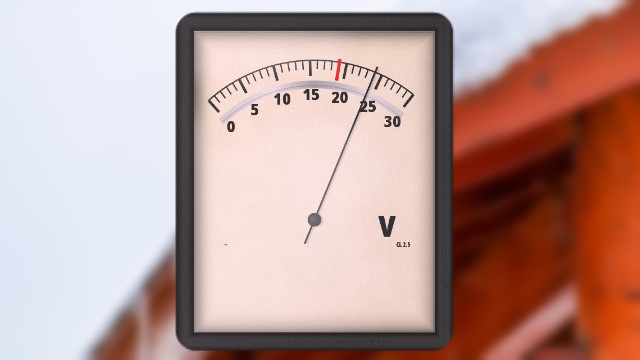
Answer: 24 V
